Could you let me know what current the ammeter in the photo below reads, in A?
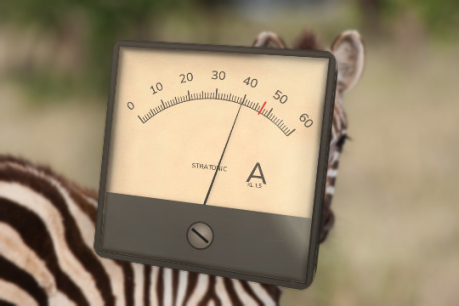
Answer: 40 A
